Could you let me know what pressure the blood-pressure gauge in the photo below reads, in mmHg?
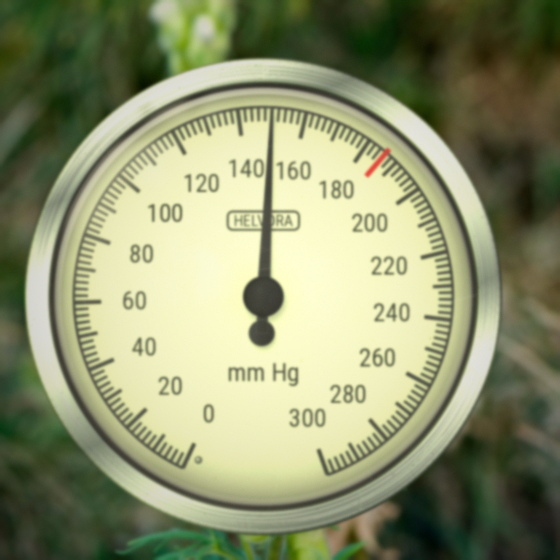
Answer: 150 mmHg
